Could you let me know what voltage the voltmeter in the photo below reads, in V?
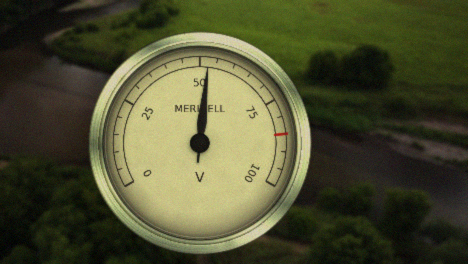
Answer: 52.5 V
